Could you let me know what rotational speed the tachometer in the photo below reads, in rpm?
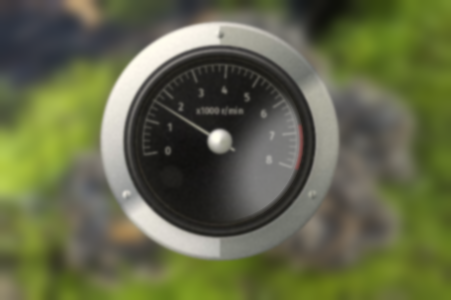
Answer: 1600 rpm
